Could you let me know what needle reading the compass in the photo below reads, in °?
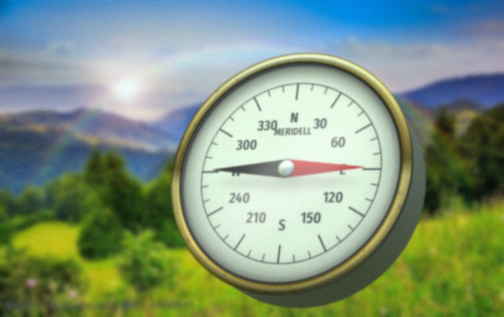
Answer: 90 °
